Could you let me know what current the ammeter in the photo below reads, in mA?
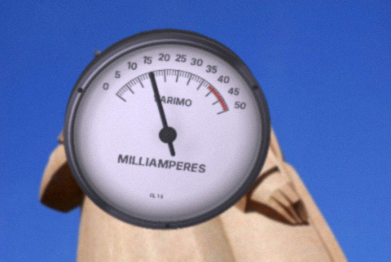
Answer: 15 mA
